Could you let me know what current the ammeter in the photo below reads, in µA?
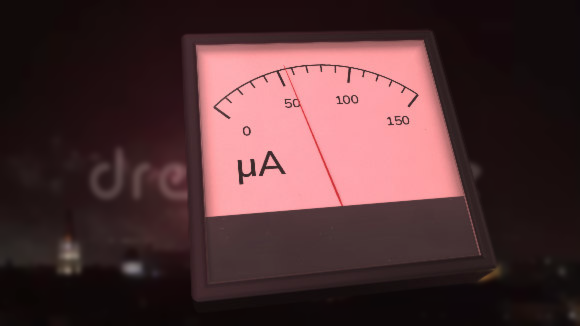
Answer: 55 µA
